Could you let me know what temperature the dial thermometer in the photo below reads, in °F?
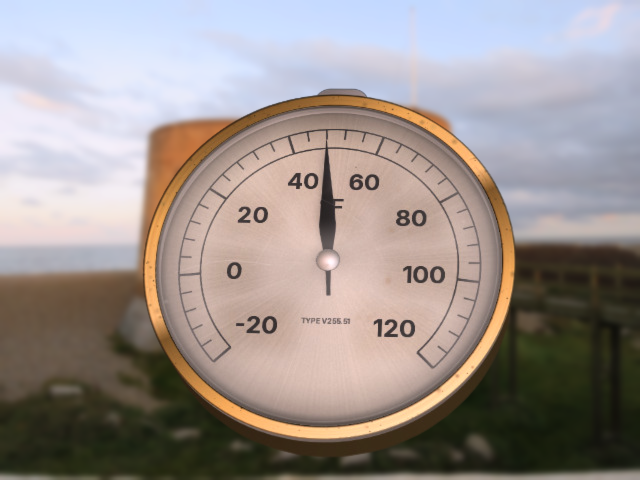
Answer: 48 °F
